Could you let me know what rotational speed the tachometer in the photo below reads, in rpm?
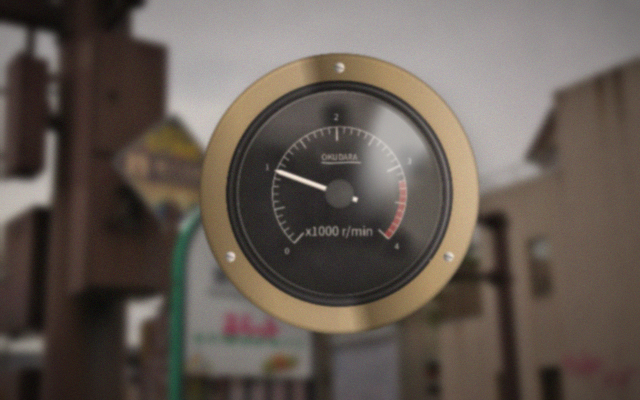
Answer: 1000 rpm
